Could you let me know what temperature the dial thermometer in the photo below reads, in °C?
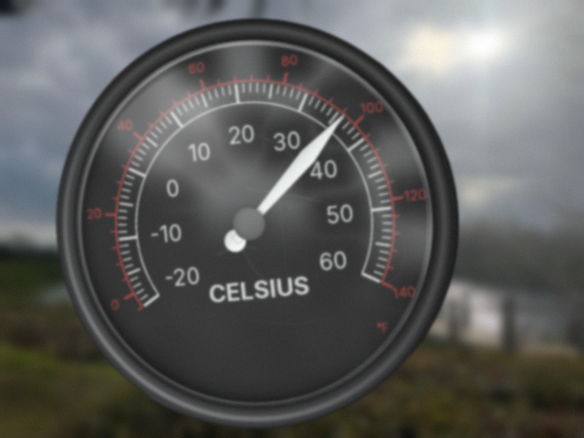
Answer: 36 °C
